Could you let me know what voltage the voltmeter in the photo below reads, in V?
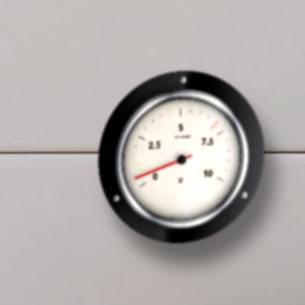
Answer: 0.5 V
